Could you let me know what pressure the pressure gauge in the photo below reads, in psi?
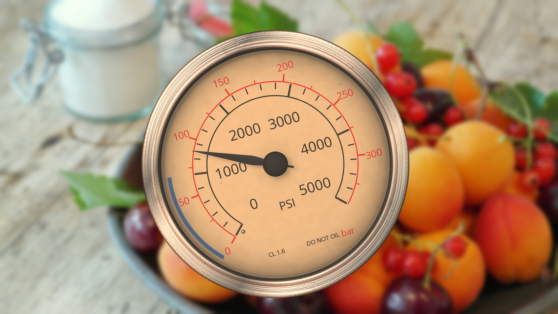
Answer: 1300 psi
